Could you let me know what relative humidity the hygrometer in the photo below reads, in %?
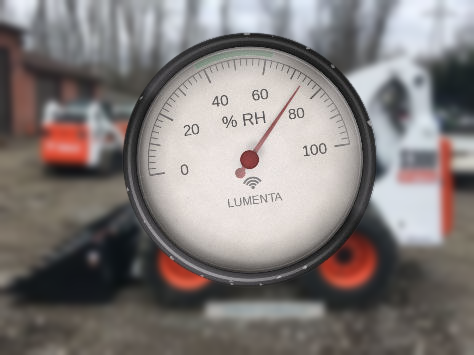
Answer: 74 %
